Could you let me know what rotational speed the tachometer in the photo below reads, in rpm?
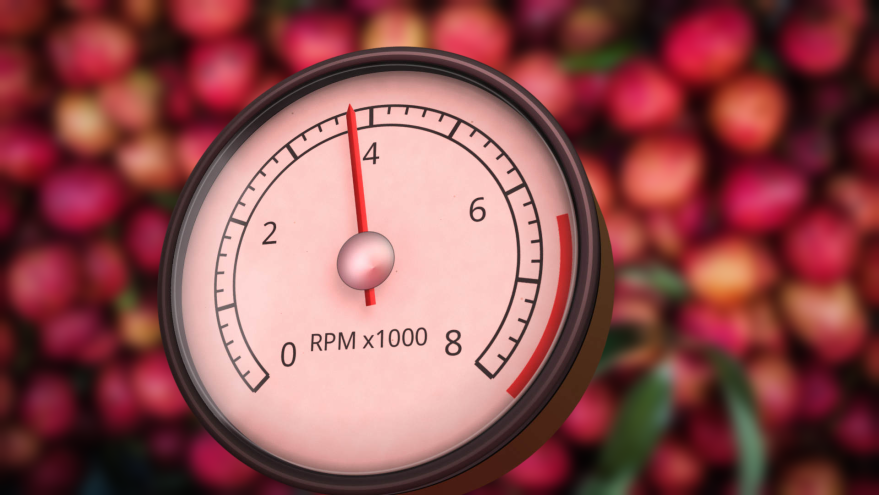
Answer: 3800 rpm
